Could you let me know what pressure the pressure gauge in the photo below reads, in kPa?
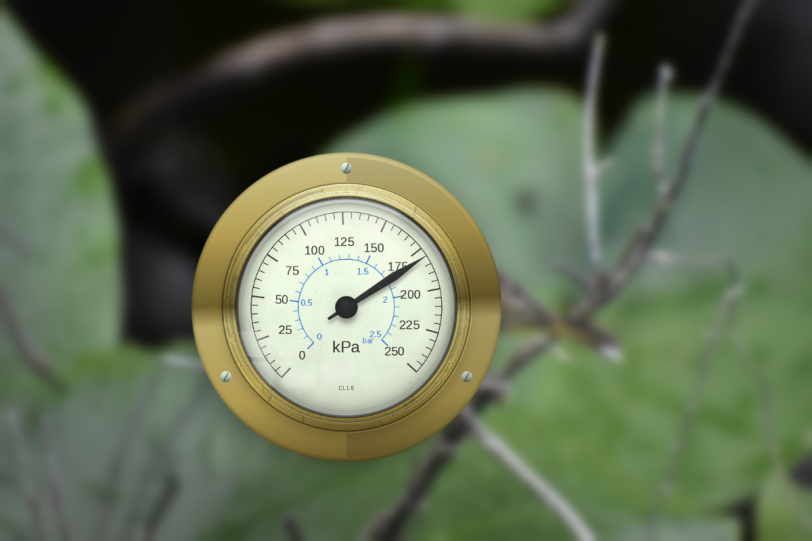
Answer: 180 kPa
